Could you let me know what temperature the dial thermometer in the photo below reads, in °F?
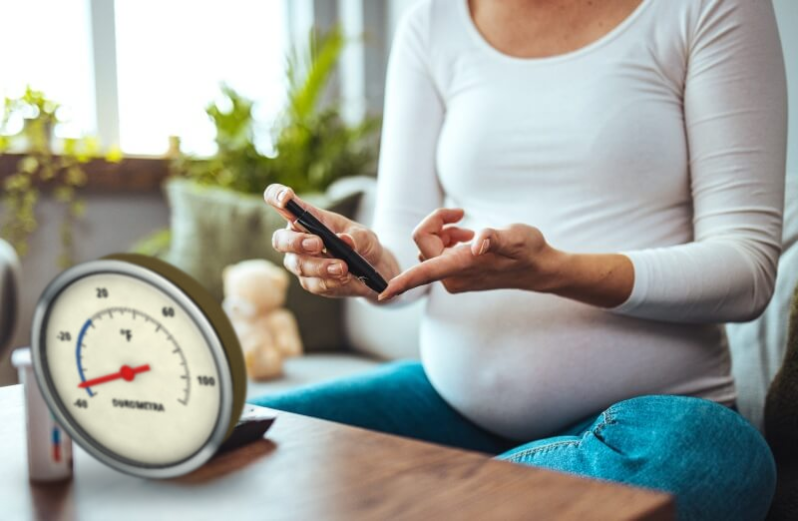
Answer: -50 °F
